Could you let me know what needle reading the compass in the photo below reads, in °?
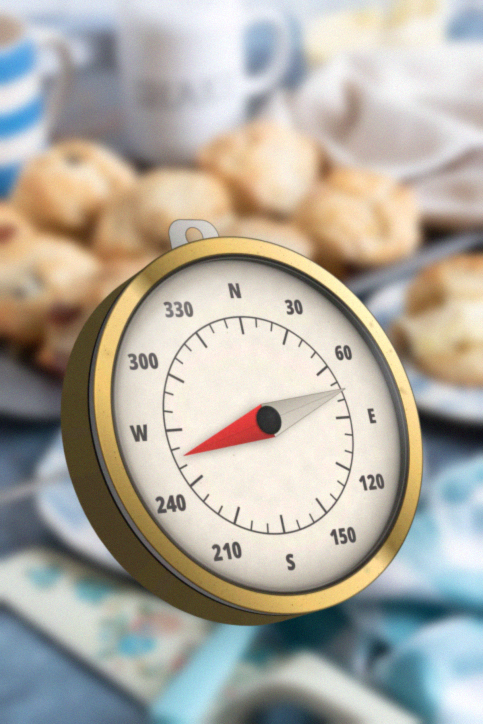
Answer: 255 °
